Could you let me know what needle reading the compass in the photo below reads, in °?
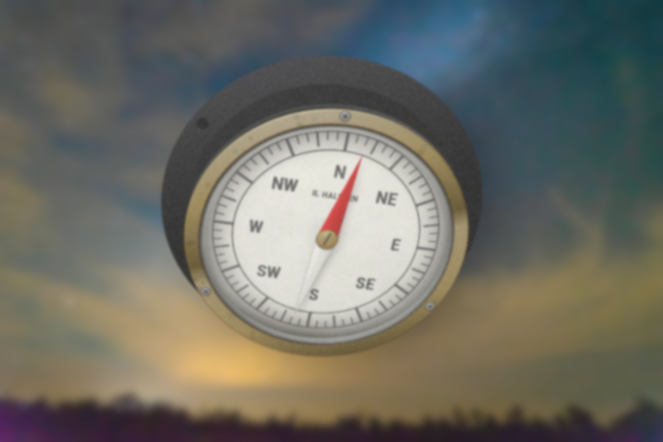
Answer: 10 °
